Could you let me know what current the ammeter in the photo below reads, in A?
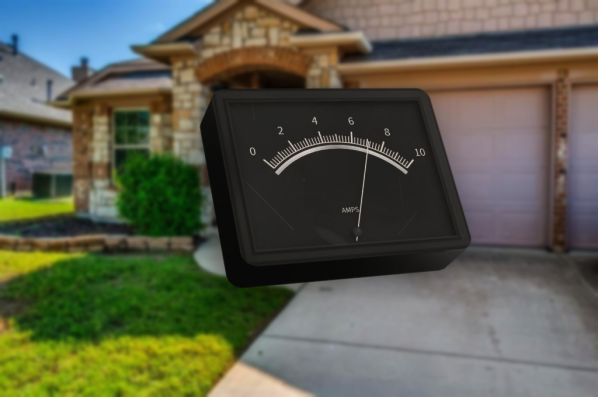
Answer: 7 A
